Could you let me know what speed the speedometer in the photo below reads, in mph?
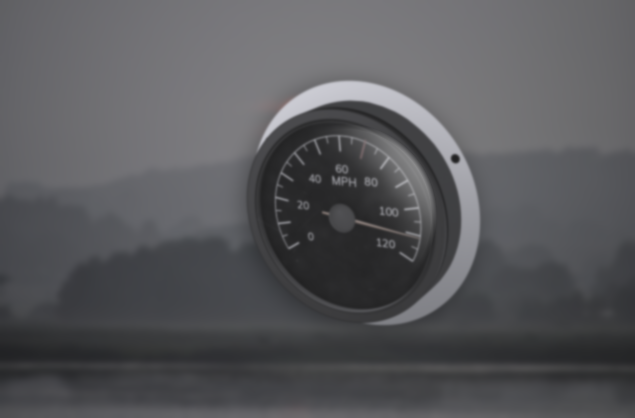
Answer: 110 mph
